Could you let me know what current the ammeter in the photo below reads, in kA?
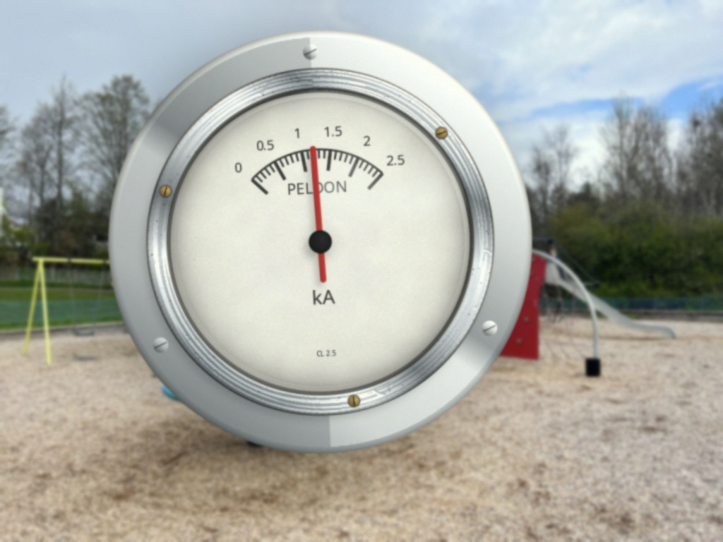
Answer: 1.2 kA
